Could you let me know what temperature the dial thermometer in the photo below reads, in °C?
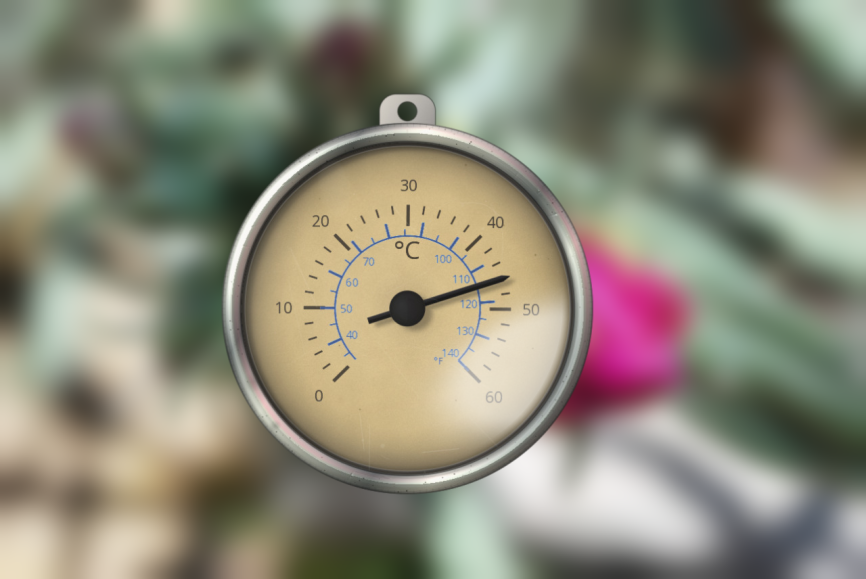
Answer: 46 °C
